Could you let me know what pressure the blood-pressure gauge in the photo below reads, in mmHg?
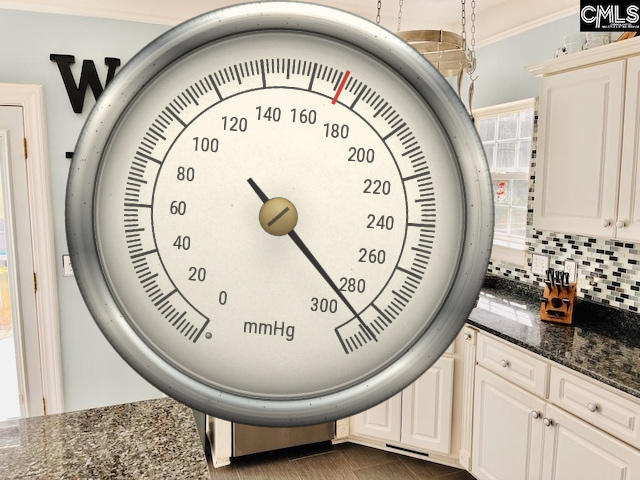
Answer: 288 mmHg
